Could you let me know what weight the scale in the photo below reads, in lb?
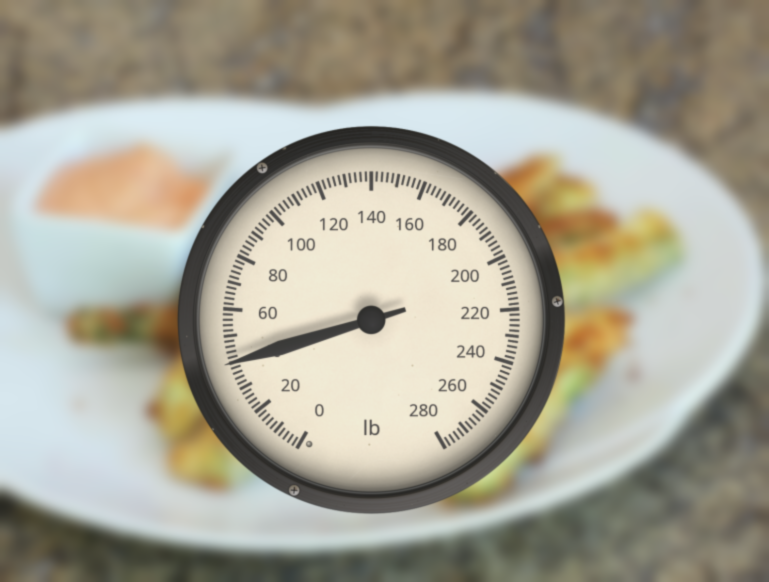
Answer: 40 lb
